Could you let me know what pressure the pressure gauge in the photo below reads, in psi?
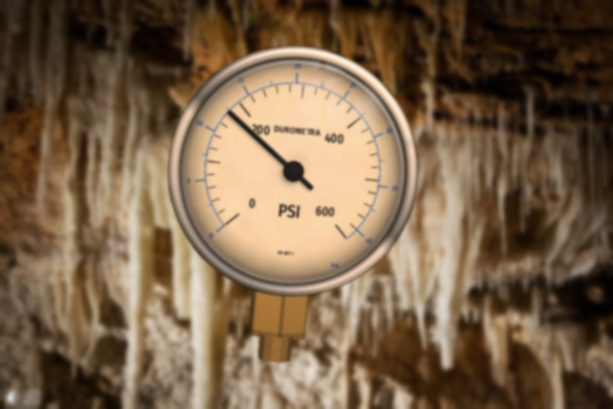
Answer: 180 psi
